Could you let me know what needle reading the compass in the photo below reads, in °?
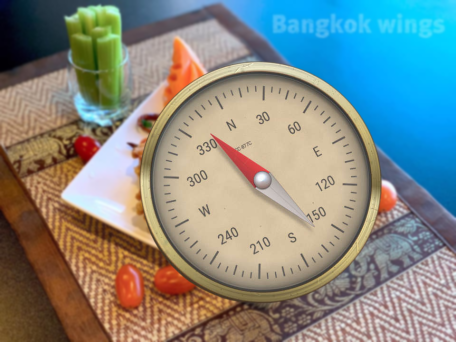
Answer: 340 °
